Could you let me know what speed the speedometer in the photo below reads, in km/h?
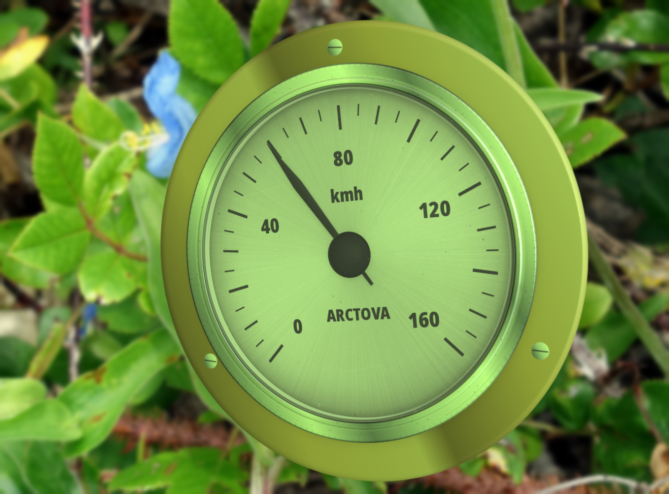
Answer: 60 km/h
